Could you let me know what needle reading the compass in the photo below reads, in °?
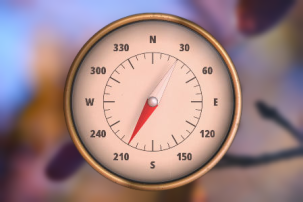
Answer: 210 °
